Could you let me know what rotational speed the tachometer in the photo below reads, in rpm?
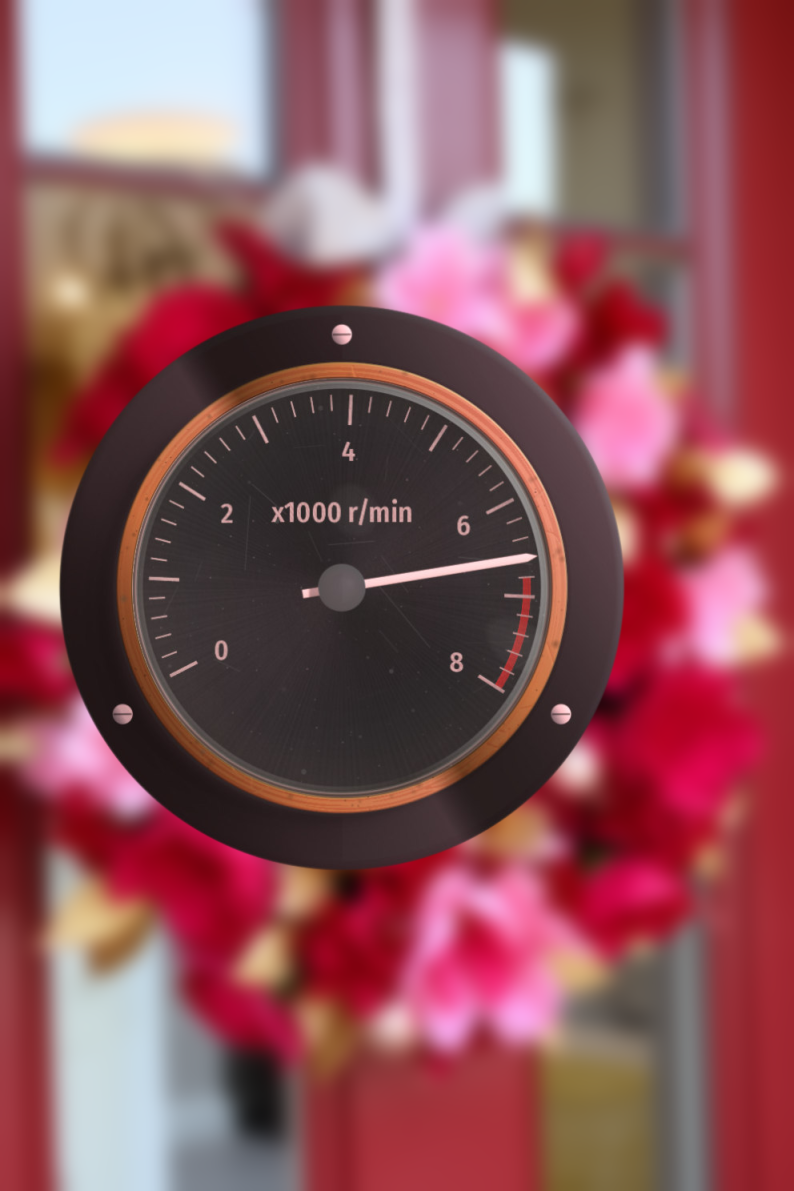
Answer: 6600 rpm
